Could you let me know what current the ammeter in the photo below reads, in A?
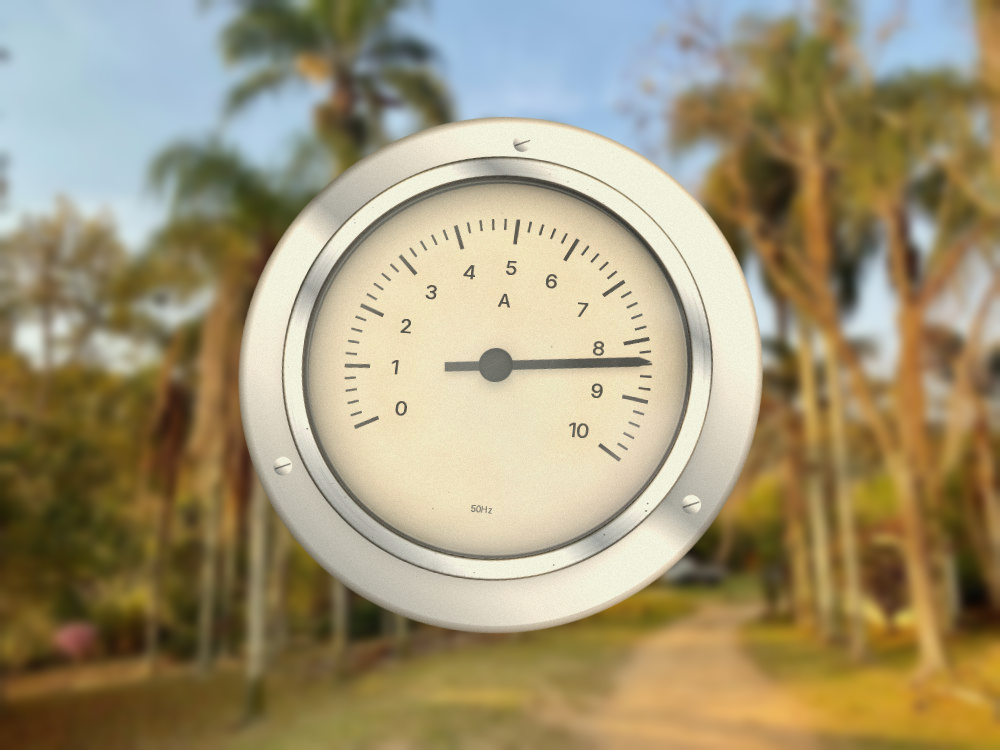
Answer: 8.4 A
